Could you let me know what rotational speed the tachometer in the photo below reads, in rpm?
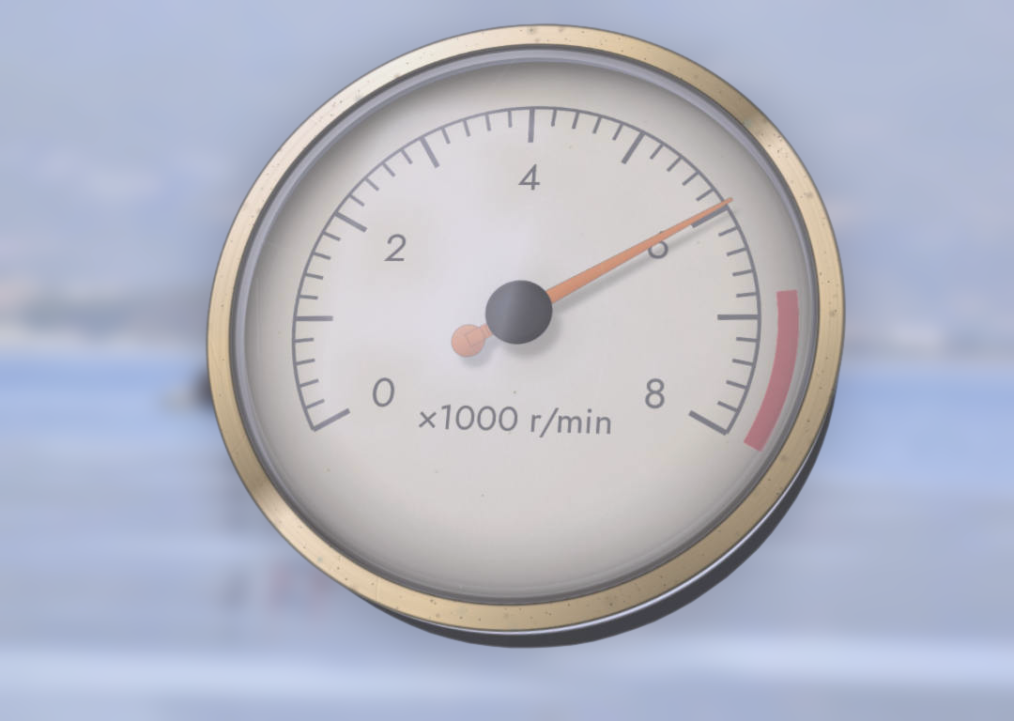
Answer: 6000 rpm
